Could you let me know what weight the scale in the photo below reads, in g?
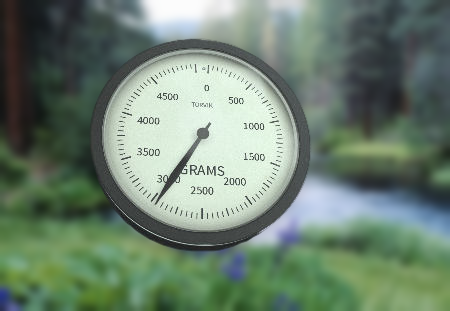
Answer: 2950 g
